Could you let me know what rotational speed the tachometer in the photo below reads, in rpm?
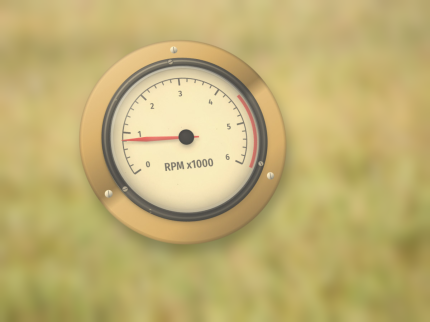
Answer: 800 rpm
